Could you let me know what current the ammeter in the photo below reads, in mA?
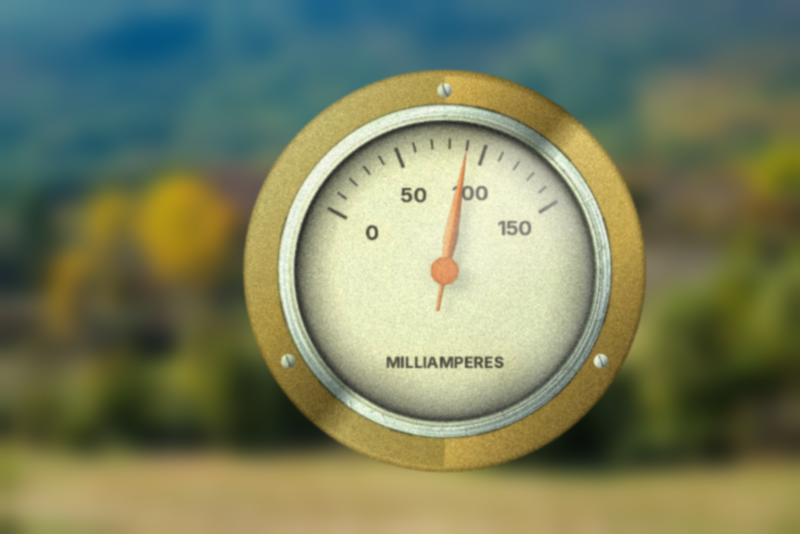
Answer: 90 mA
